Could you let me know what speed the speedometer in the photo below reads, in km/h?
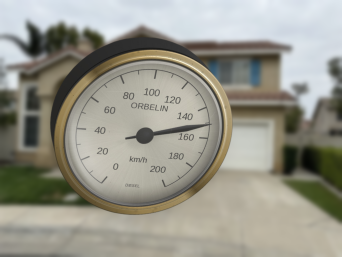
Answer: 150 km/h
